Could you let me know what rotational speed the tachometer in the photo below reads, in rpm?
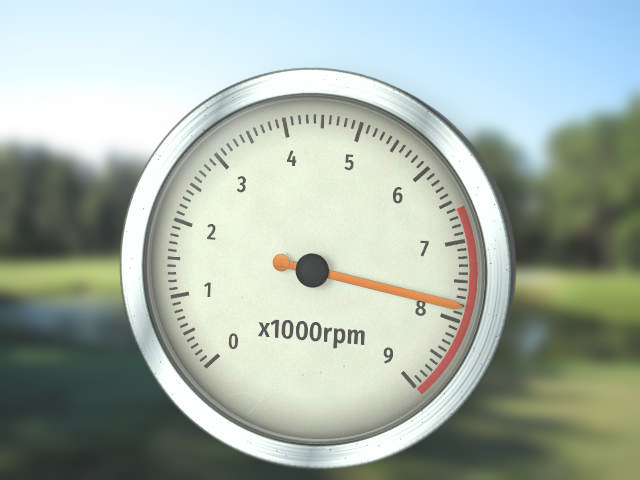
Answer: 7800 rpm
